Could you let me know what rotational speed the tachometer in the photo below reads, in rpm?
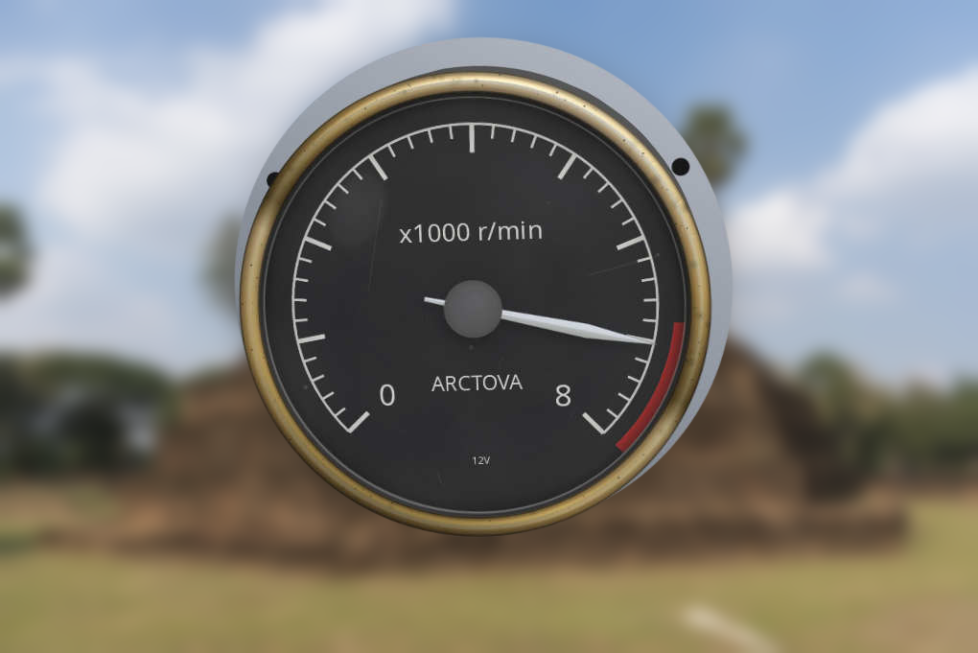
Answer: 7000 rpm
